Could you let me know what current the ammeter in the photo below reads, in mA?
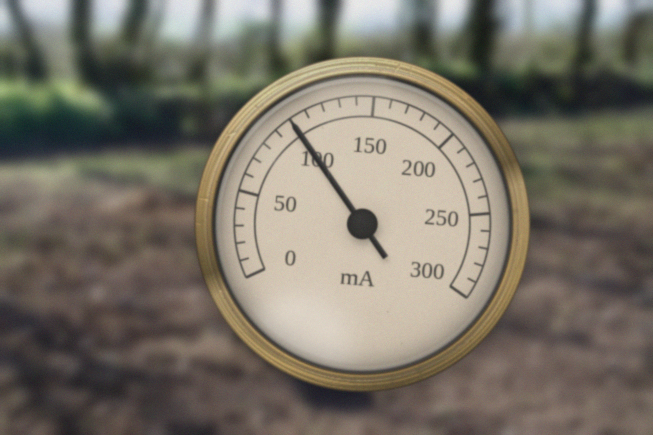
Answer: 100 mA
